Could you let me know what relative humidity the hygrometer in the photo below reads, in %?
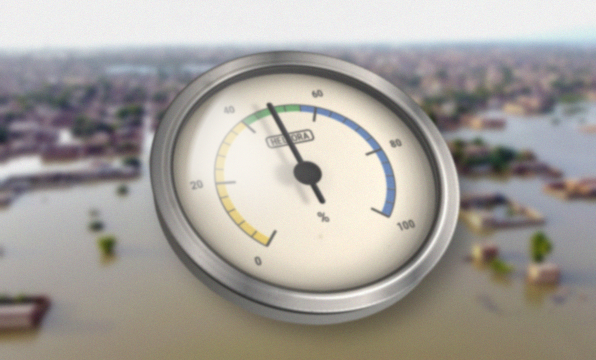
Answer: 48 %
